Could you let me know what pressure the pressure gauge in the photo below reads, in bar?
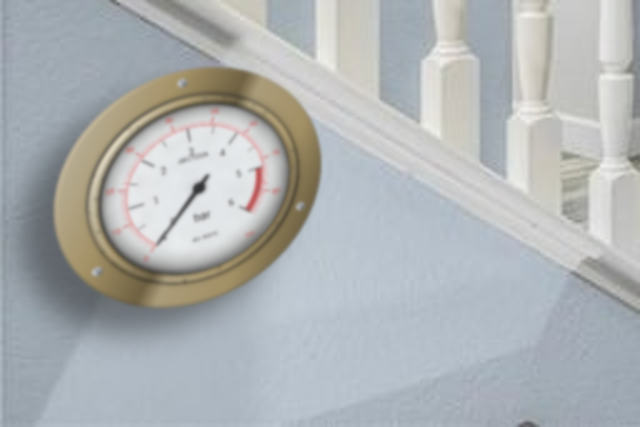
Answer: 0 bar
